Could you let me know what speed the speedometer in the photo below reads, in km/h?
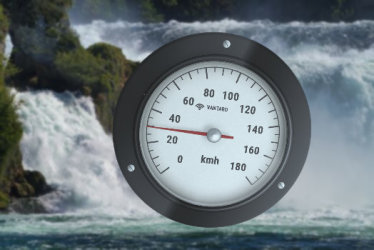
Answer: 30 km/h
